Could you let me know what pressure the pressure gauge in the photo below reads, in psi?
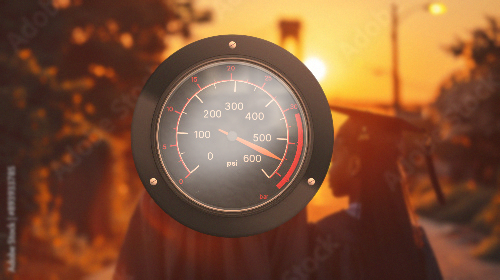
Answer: 550 psi
